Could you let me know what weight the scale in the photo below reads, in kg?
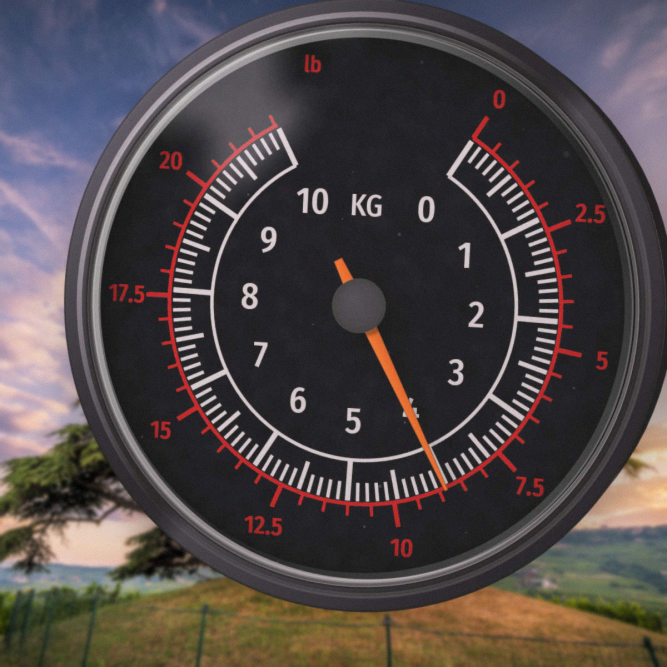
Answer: 4 kg
